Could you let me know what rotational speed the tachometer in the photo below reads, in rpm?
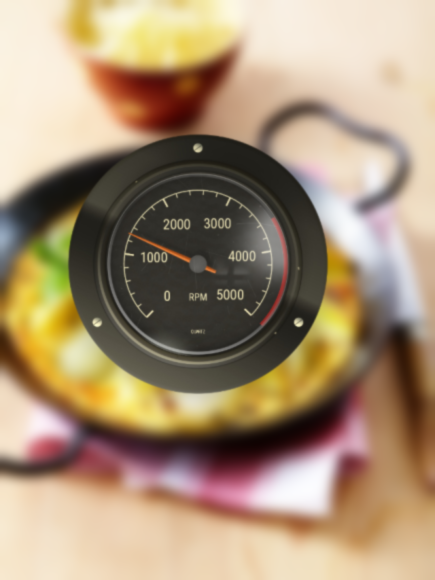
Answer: 1300 rpm
